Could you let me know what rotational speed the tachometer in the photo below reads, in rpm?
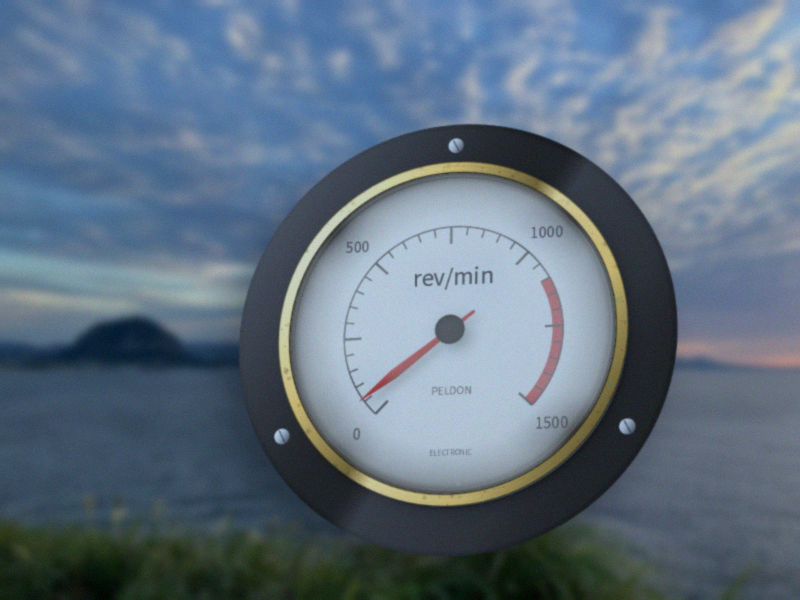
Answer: 50 rpm
